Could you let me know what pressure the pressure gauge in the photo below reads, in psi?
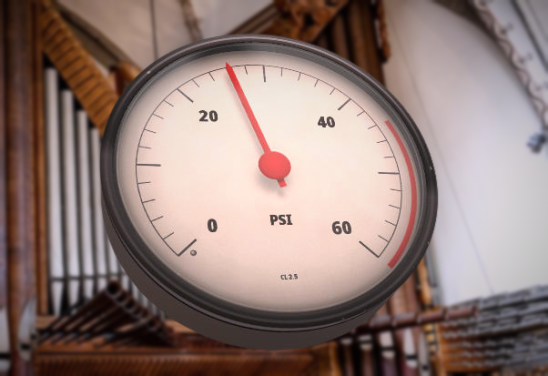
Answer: 26 psi
